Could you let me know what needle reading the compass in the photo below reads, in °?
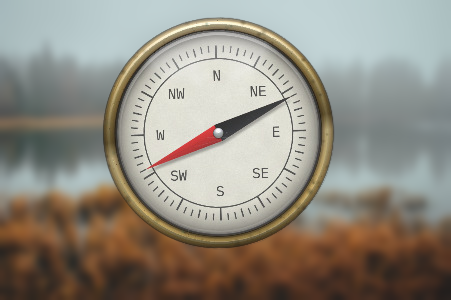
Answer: 245 °
